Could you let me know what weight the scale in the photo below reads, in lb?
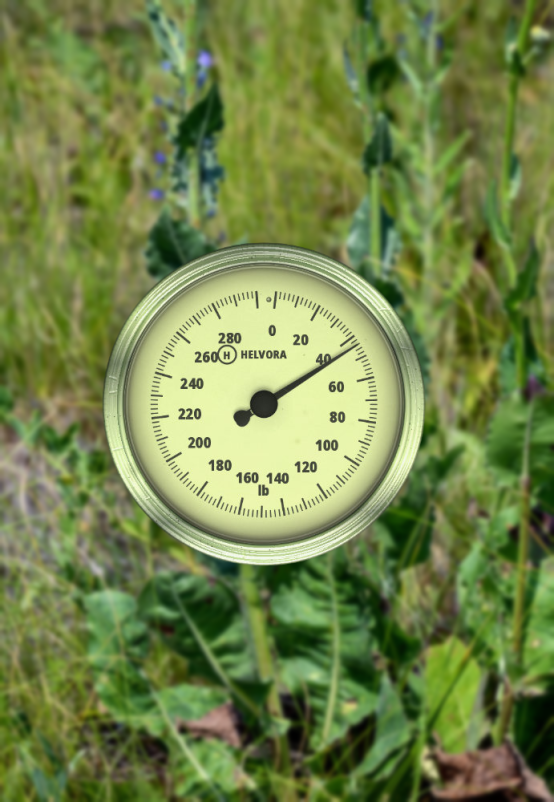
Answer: 44 lb
